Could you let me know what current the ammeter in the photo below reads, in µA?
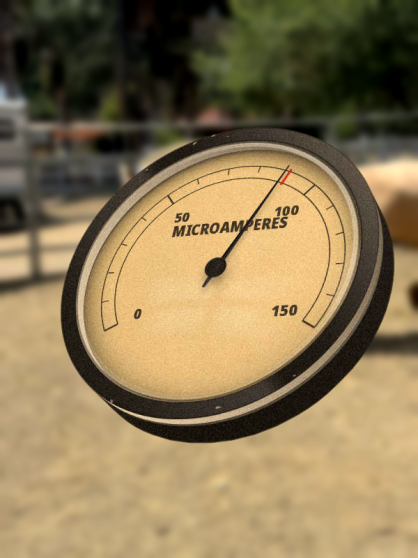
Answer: 90 µA
